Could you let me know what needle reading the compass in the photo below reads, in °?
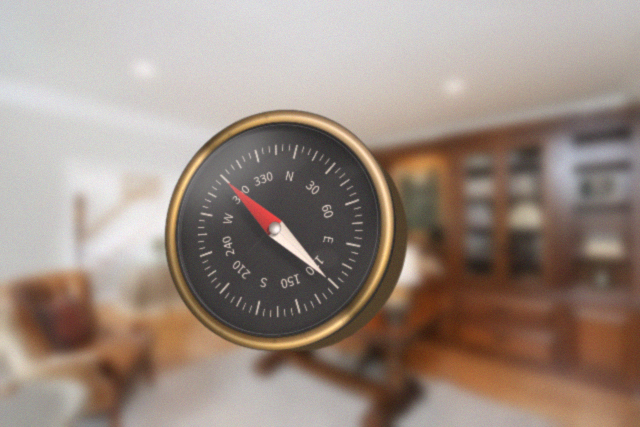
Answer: 300 °
